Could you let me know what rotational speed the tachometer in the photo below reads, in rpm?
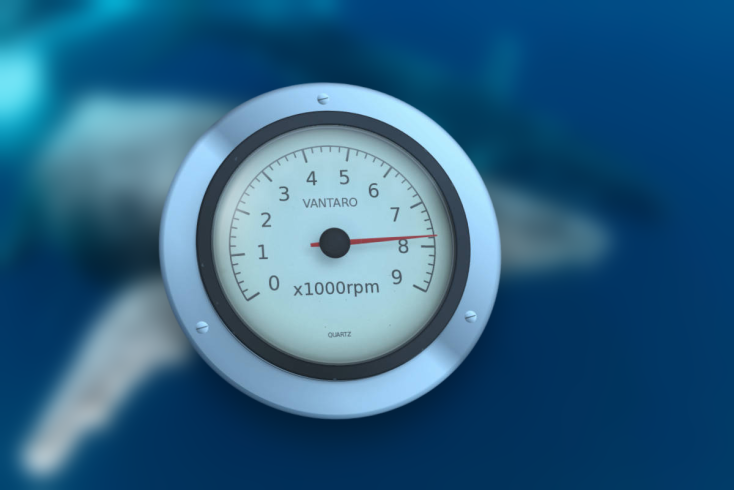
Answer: 7800 rpm
